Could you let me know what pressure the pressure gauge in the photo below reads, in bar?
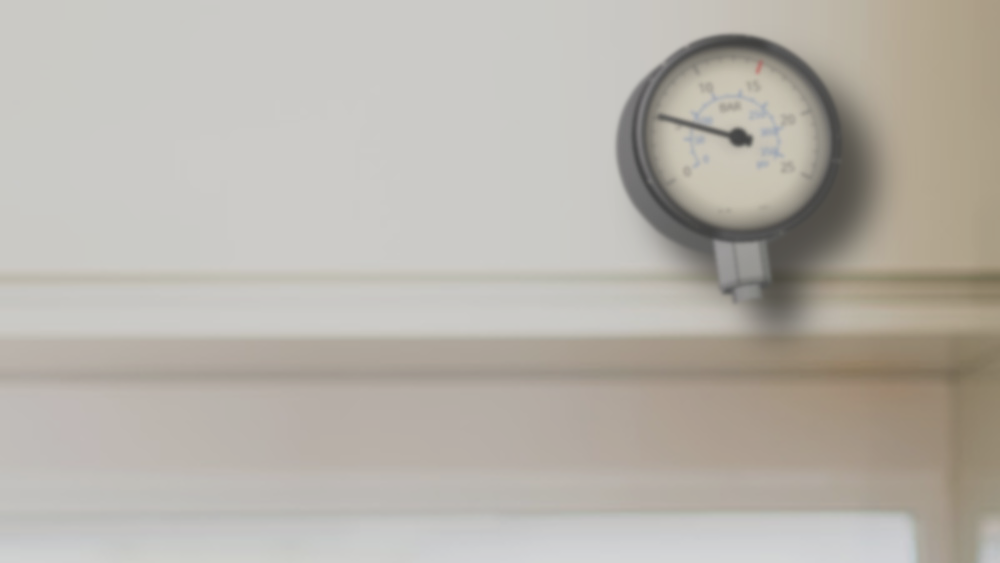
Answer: 5 bar
